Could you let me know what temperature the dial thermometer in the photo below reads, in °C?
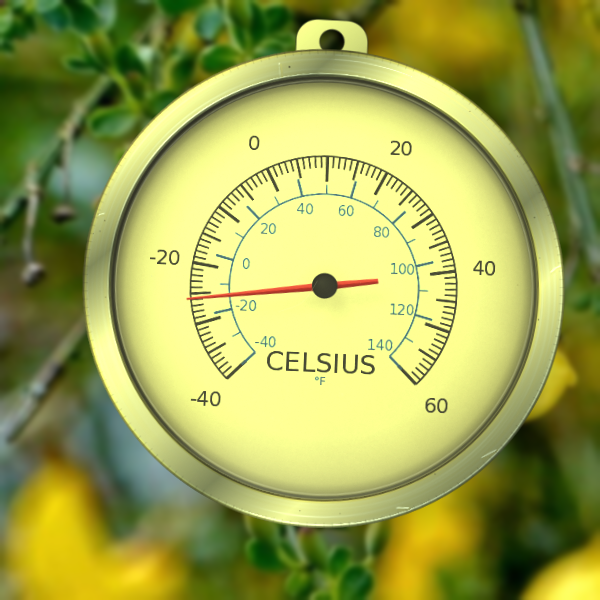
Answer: -26 °C
